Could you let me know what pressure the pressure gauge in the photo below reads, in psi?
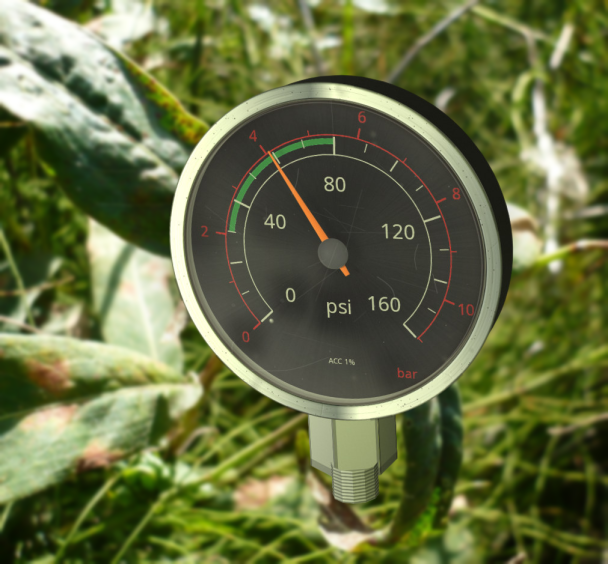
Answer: 60 psi
